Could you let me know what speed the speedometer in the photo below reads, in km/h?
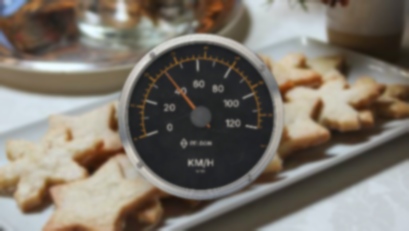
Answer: 40 km/h
